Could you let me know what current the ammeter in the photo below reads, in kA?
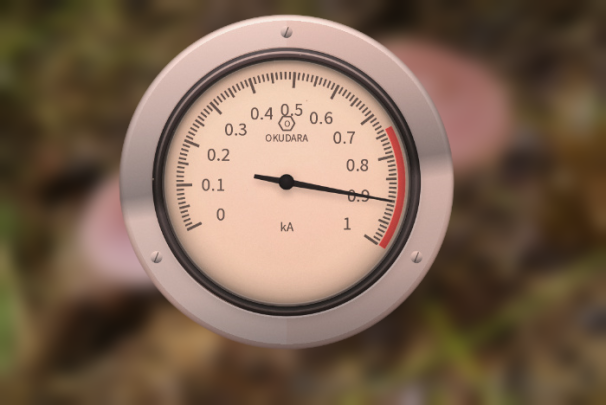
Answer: 0.9 kA
